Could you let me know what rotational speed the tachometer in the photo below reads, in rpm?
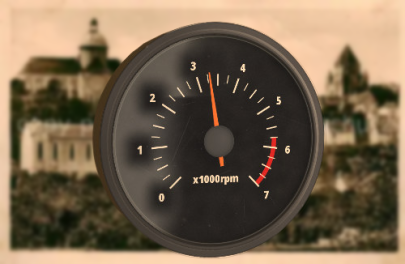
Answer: 3250 rpm
